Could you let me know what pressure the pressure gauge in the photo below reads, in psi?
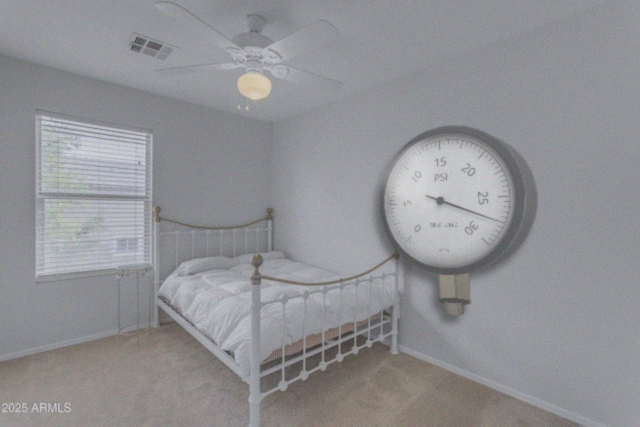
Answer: 27.5 psi
